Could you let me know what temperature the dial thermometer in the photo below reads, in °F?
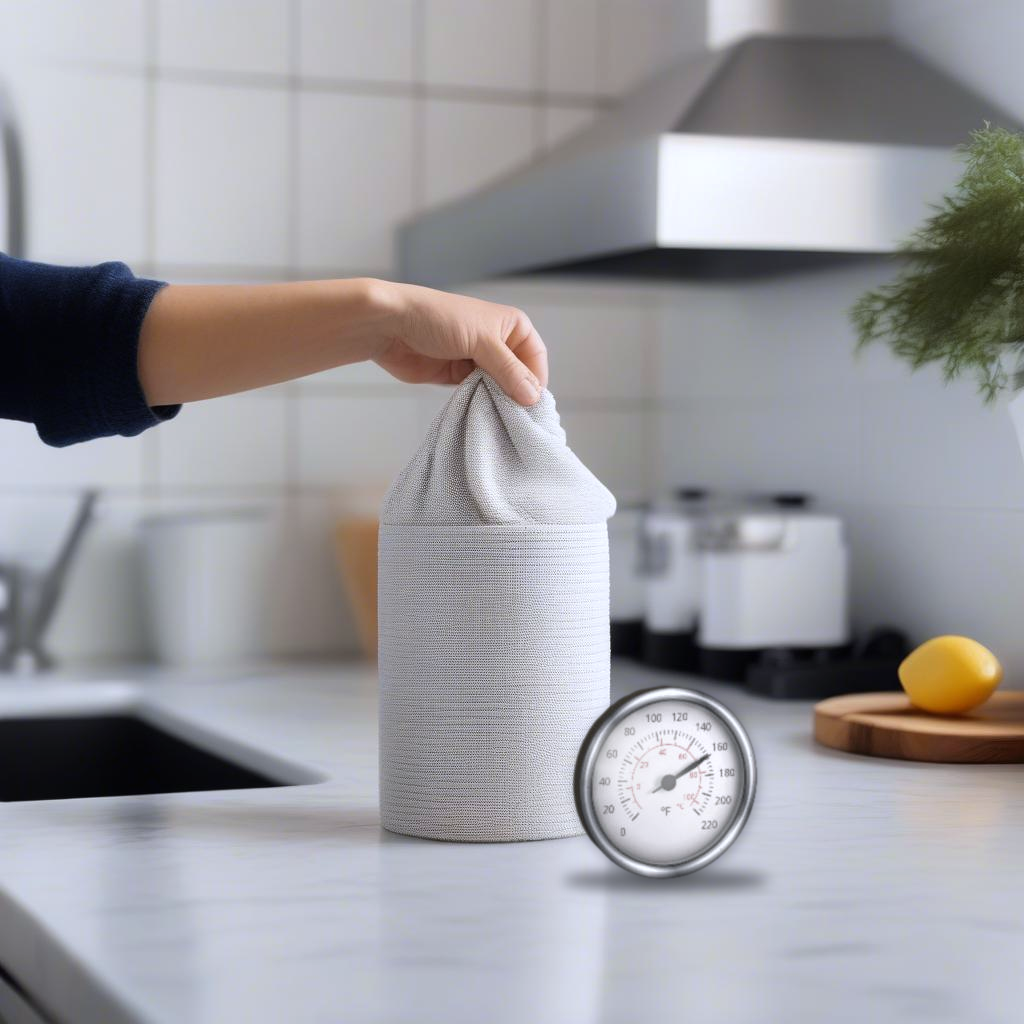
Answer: 160 °F
